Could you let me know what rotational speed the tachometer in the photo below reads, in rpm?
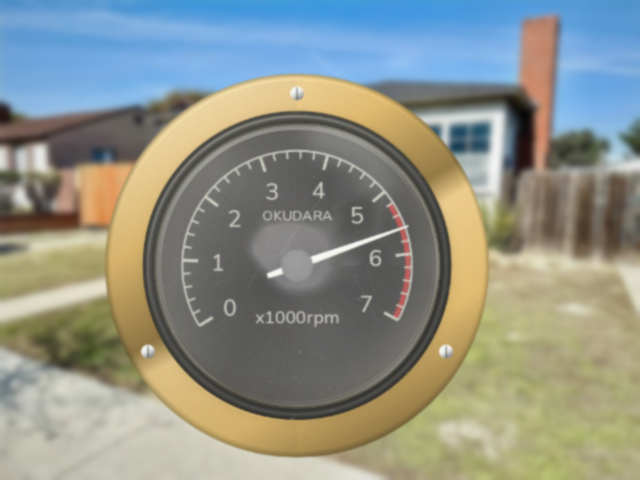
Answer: 5600 rpm
